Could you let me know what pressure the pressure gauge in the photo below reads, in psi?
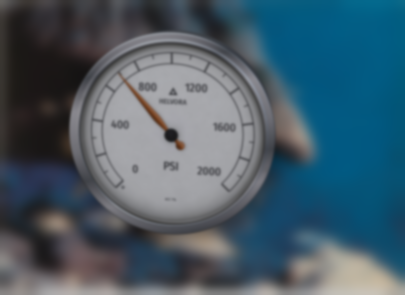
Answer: 700 psi
